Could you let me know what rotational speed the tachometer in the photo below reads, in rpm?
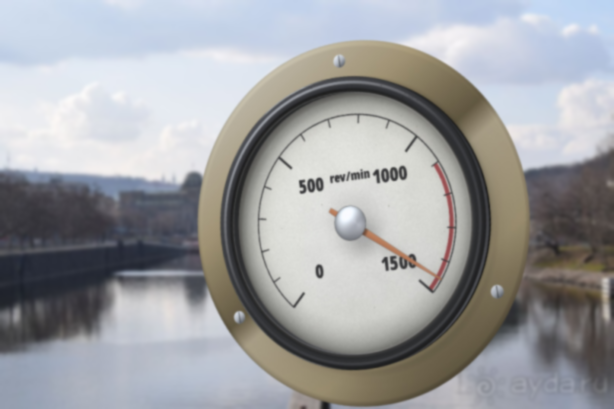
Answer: 1450 rpm
